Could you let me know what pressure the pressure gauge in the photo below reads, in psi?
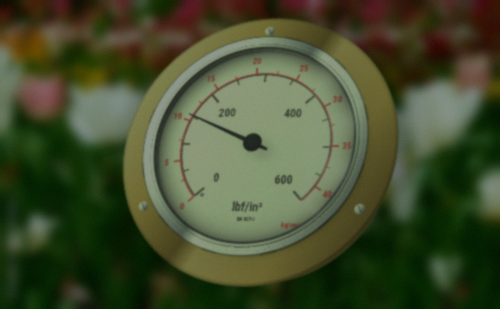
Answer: 150 psi
